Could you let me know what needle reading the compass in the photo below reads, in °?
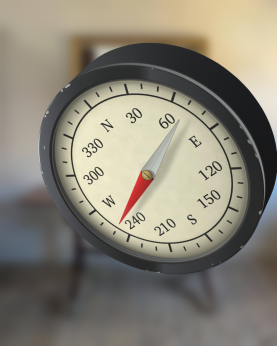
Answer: 250 °
